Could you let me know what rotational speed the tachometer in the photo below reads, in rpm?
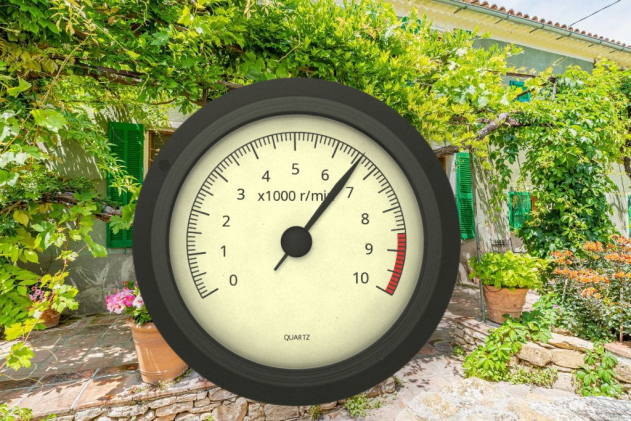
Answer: 6600 rpm
